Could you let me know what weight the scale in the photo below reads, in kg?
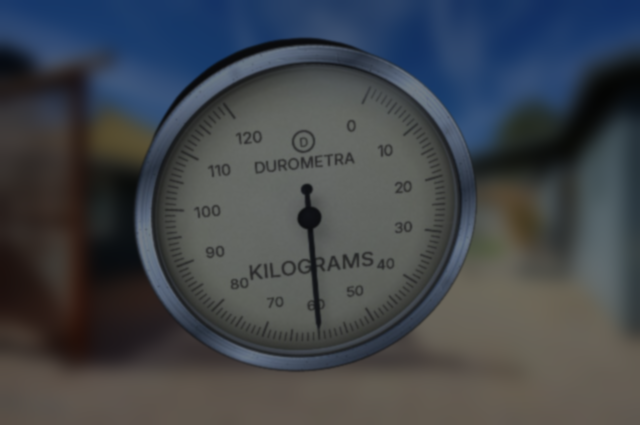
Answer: 60 kg
